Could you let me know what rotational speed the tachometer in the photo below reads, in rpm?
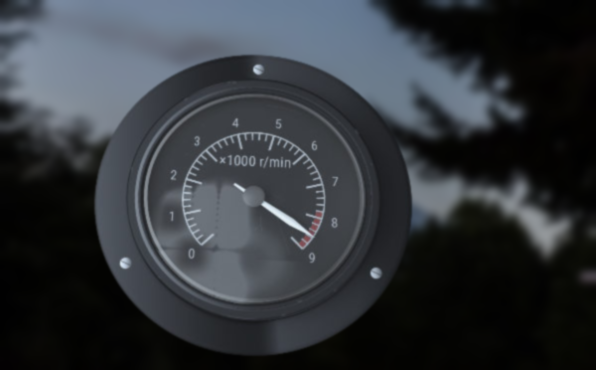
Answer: 8600 rpm
